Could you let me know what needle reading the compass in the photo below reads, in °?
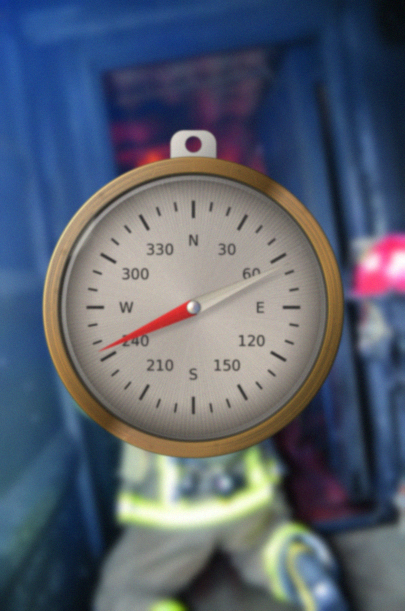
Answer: 245 °
